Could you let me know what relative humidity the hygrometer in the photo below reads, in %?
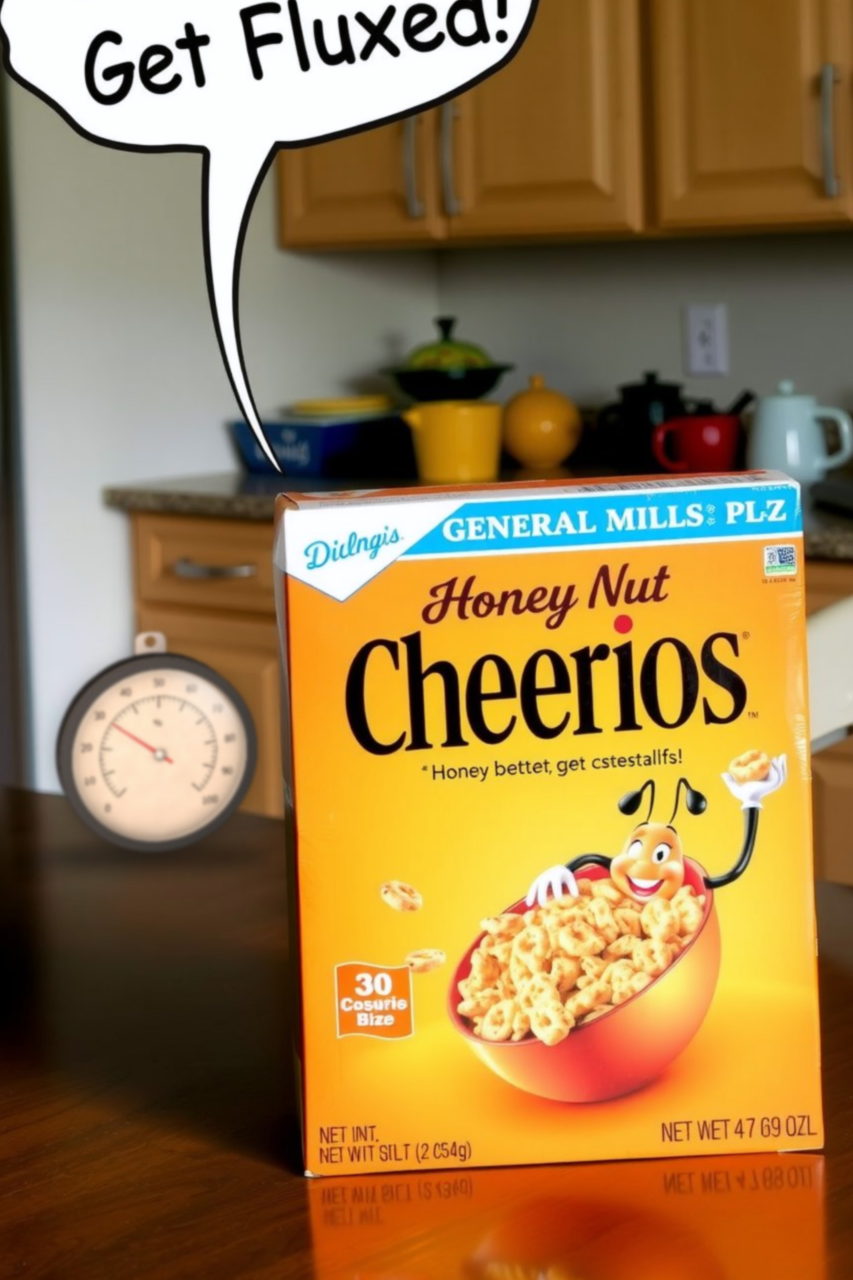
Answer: 30 %
